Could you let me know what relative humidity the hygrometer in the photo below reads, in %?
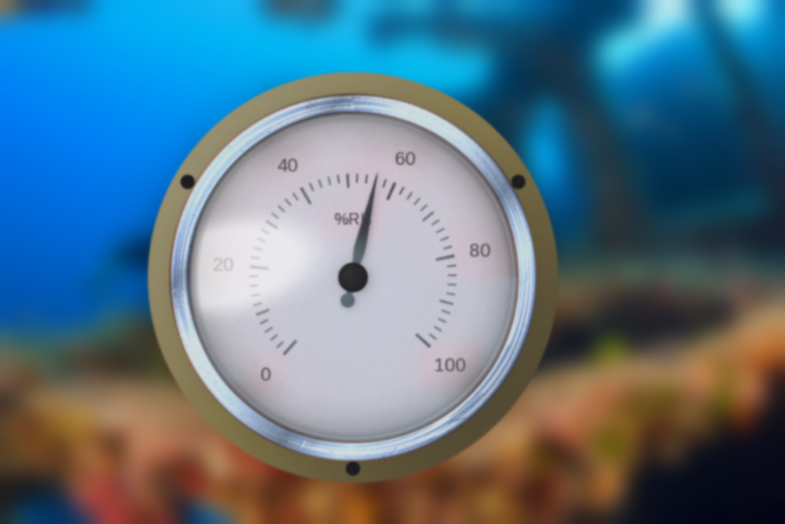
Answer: 56 %
